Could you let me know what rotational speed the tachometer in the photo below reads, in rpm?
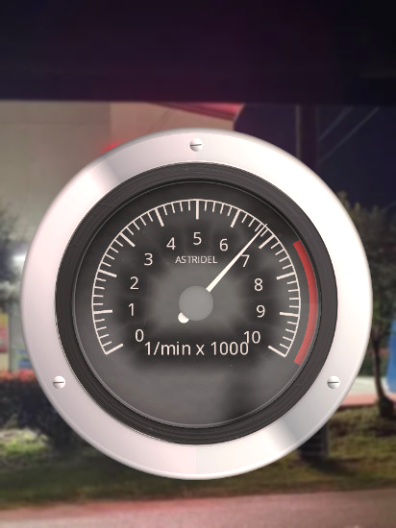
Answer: 6700 rpm
